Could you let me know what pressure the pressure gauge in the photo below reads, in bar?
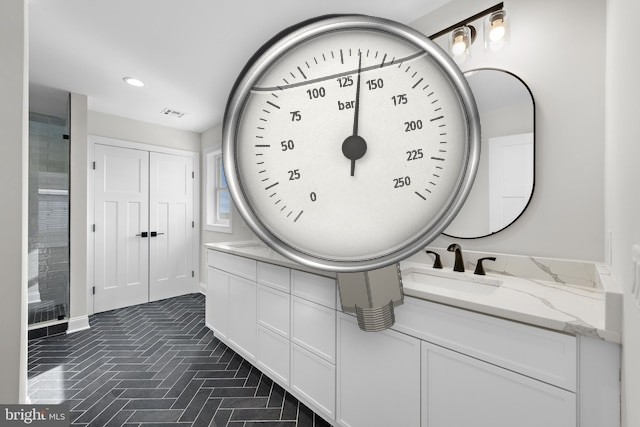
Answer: 135 bar
